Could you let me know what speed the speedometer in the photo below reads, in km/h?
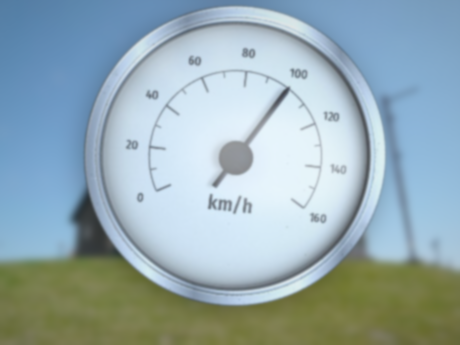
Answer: 100 km/h
